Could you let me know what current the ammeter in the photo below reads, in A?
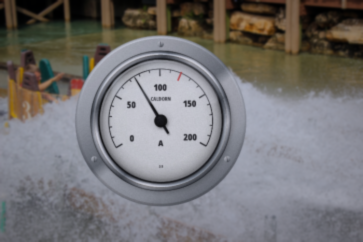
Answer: 75 A
